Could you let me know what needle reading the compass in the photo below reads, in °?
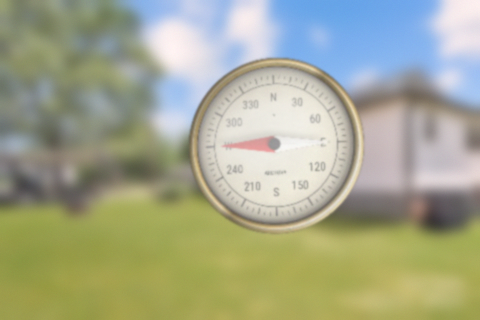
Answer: 270 °
